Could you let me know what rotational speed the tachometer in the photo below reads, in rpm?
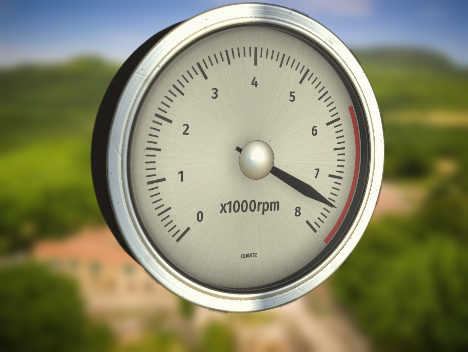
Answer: 7500 rpm
